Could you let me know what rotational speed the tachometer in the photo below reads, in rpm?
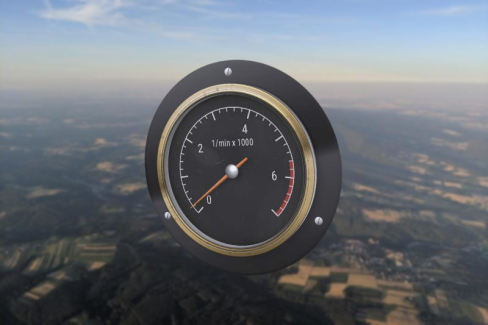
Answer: 200 rpm
